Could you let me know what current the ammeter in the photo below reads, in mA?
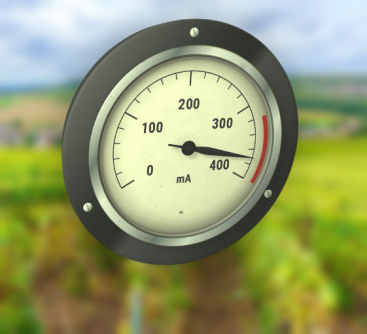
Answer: 370 mA
